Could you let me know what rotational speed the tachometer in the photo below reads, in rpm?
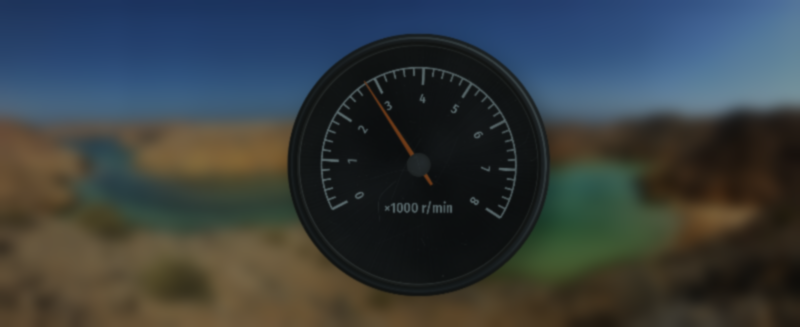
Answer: 2800 rpm
